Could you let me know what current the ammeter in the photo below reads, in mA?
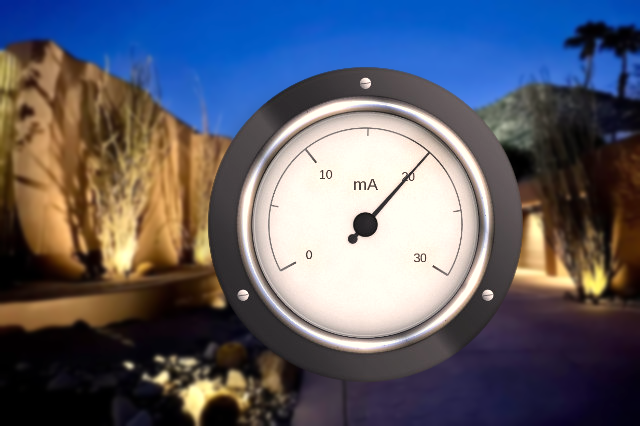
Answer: 20 mA
